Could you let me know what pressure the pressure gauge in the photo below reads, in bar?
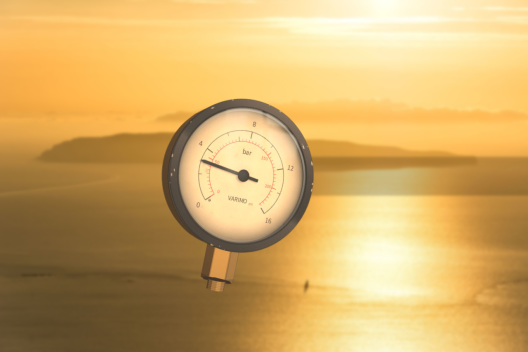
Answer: 3 bar
